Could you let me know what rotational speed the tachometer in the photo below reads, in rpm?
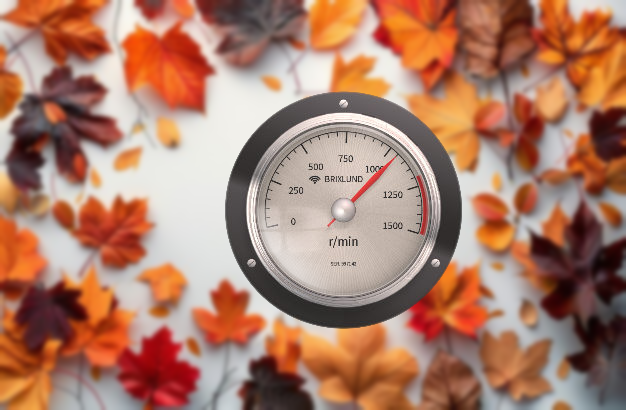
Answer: 1050 rpm
